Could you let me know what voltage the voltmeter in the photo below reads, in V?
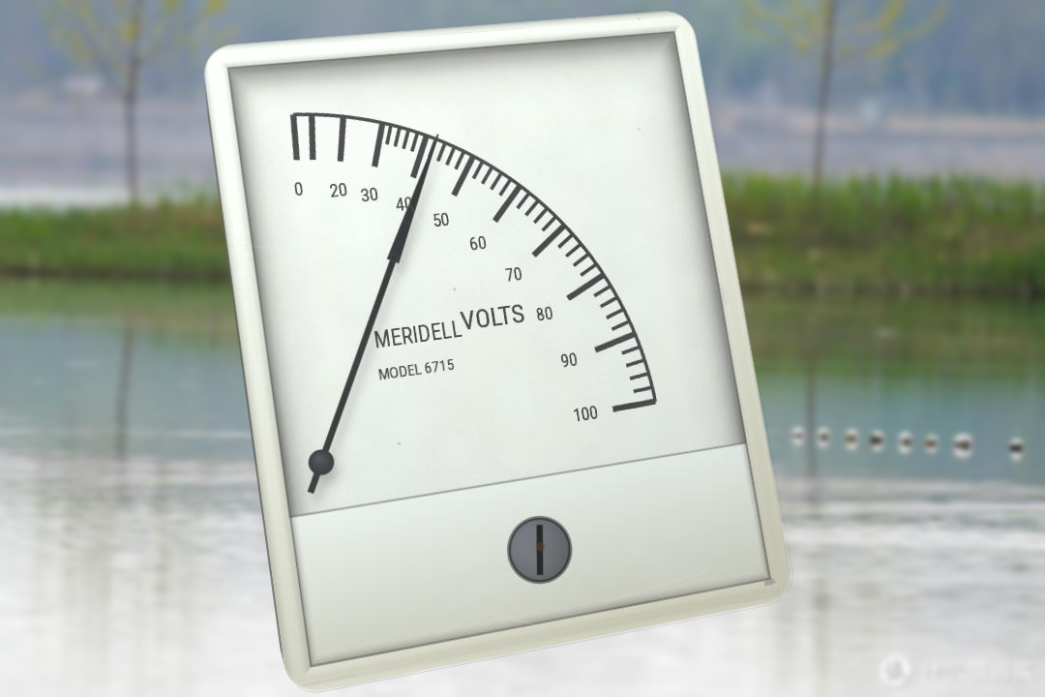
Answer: 42 V
